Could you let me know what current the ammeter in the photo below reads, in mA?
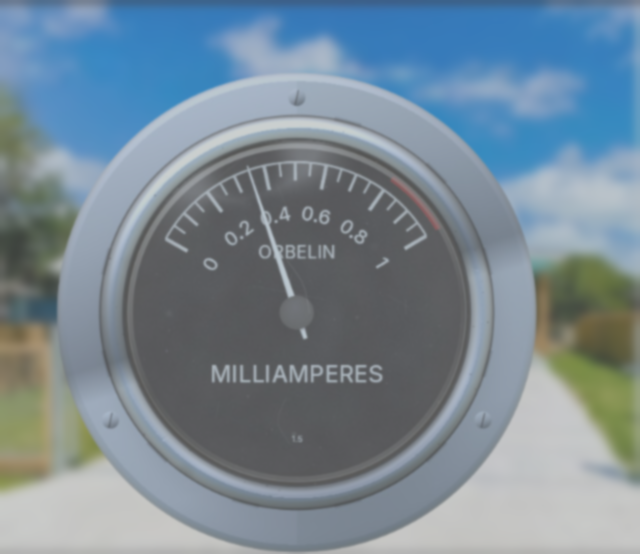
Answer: 0.35 mA
